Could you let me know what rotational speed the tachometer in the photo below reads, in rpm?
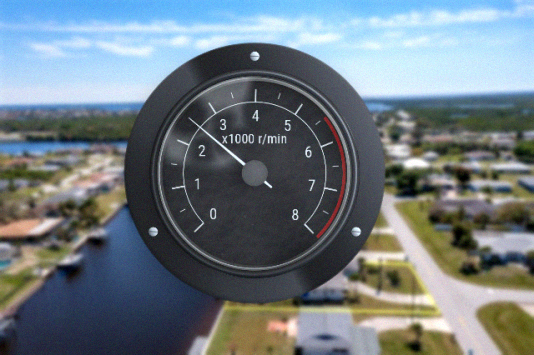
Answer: 2500 rpm
